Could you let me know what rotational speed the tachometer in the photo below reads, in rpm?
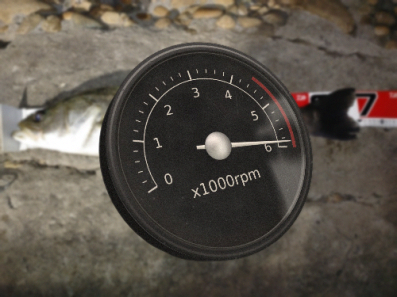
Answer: 5900 rpm
